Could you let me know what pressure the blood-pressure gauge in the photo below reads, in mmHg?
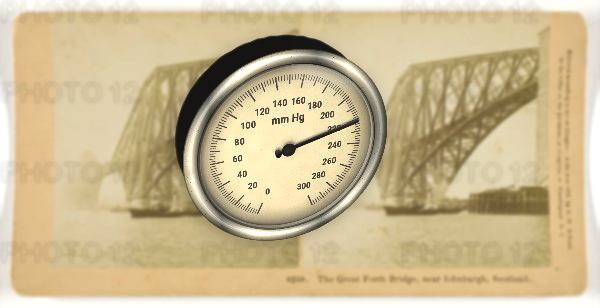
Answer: 220 mmHg
